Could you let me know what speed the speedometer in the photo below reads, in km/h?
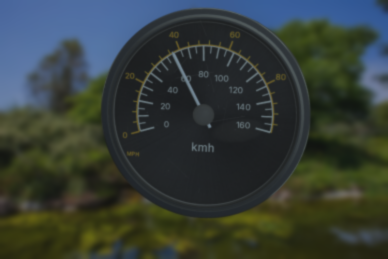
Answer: 60 km/h
